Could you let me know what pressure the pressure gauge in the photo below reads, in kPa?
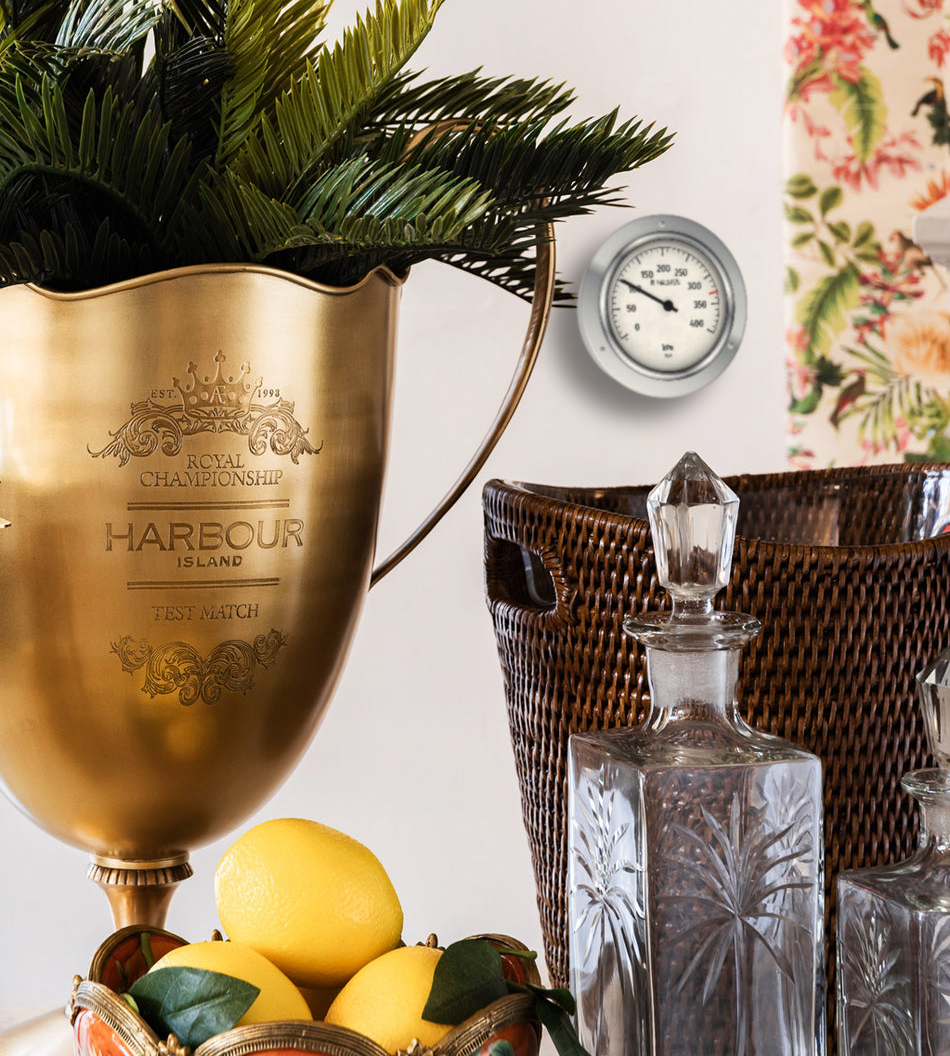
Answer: 100 kPa
